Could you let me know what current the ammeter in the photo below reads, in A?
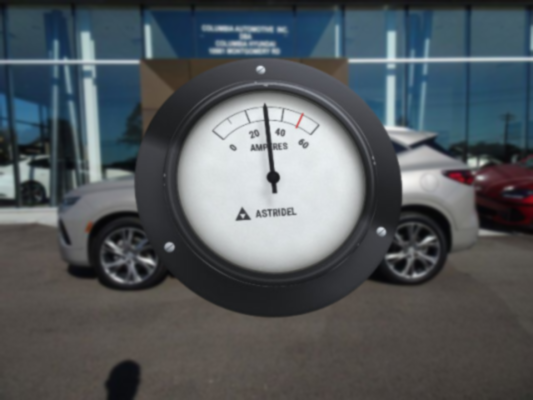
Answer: 30 A
